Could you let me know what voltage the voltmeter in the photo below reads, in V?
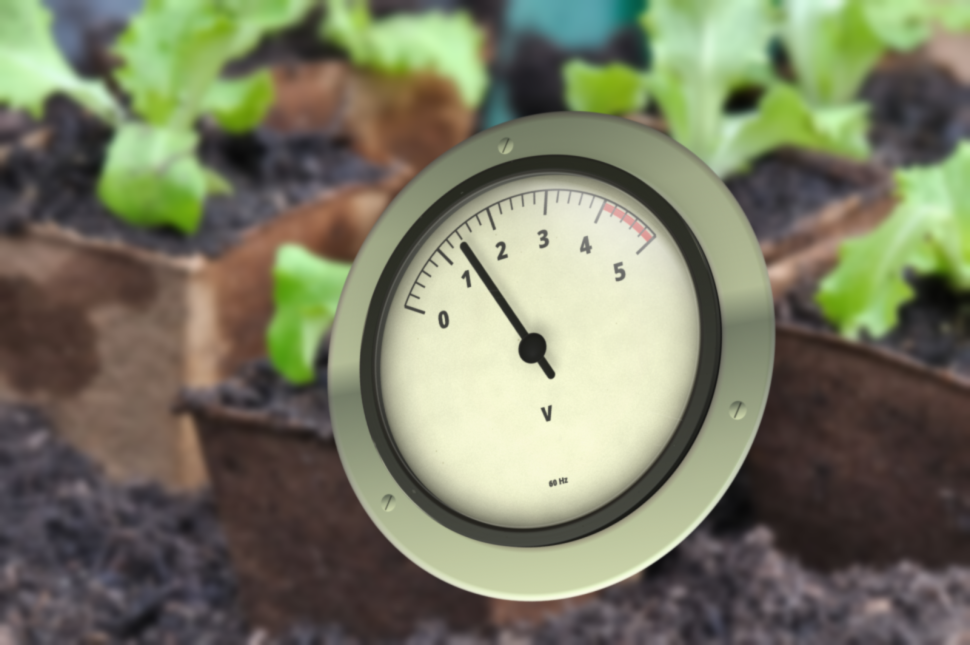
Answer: 1.4 V
